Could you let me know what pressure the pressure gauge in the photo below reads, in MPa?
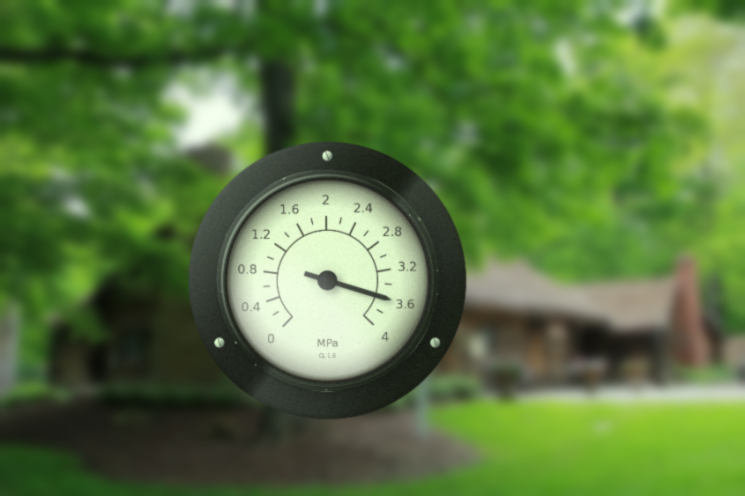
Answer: 3.6 MPa
